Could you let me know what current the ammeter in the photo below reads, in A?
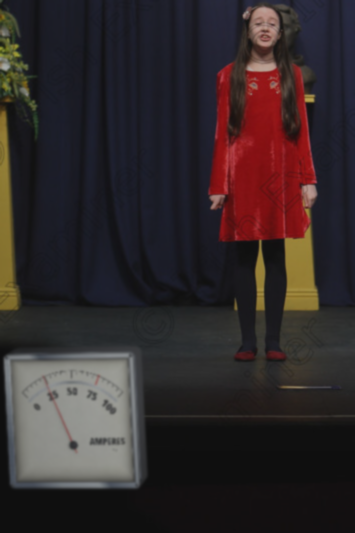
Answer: 25 A
